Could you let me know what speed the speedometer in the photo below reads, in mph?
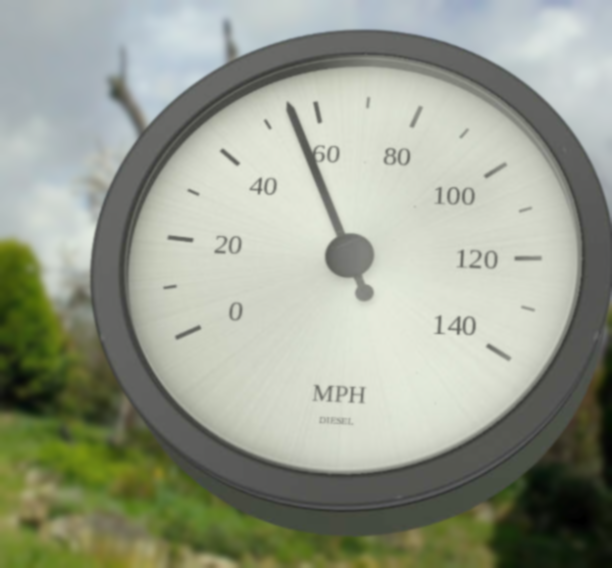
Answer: 55 mph
